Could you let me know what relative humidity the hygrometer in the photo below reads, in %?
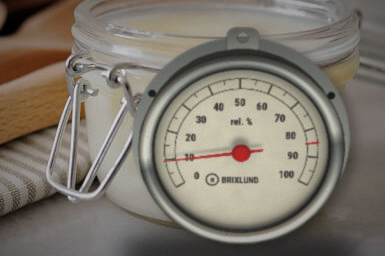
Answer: 10 %
